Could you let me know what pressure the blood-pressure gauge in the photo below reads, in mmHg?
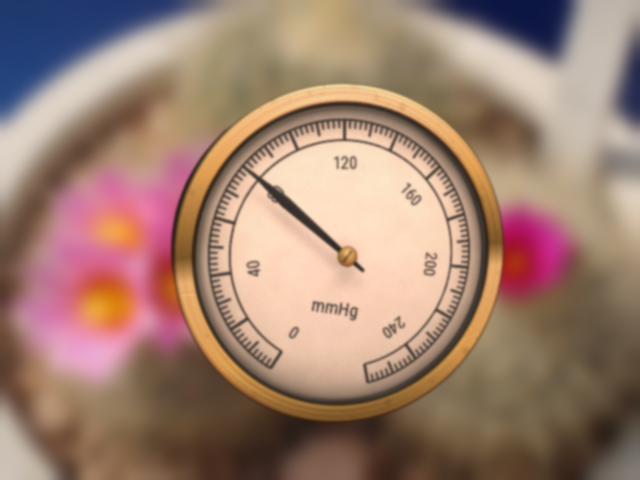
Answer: 80 mmHg
